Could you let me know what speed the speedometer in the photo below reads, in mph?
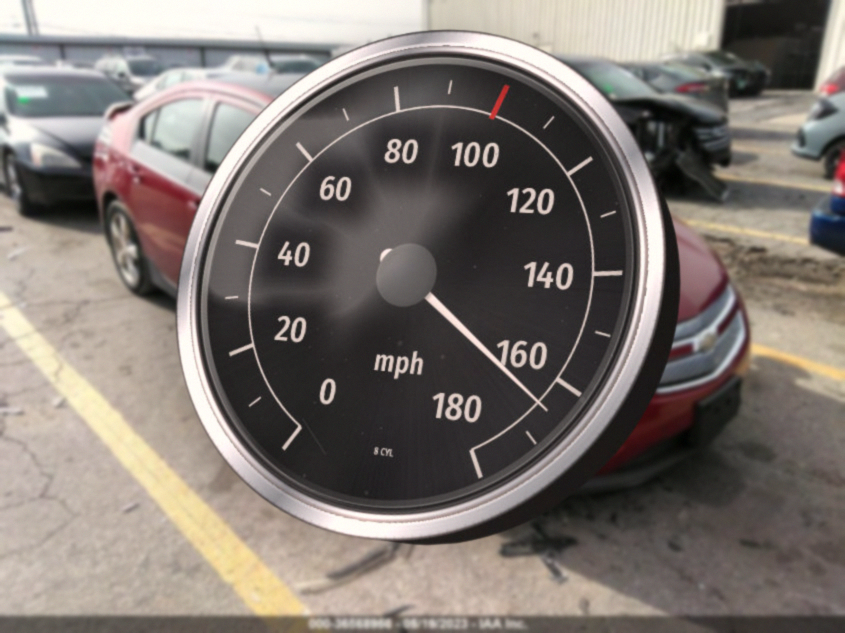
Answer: 165 mph
